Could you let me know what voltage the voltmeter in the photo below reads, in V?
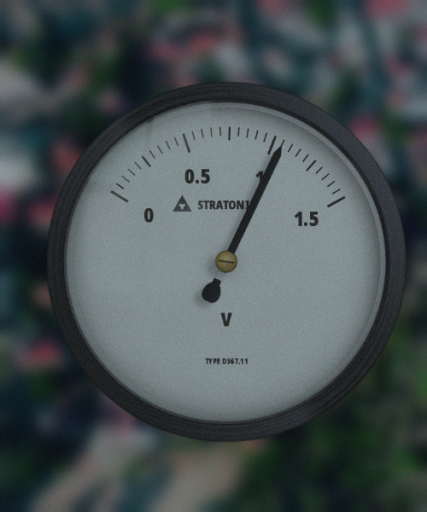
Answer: 1.05 V
